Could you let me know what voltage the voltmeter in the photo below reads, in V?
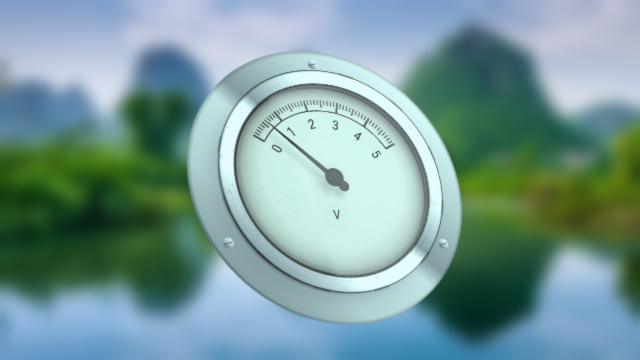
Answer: 0.5 V
